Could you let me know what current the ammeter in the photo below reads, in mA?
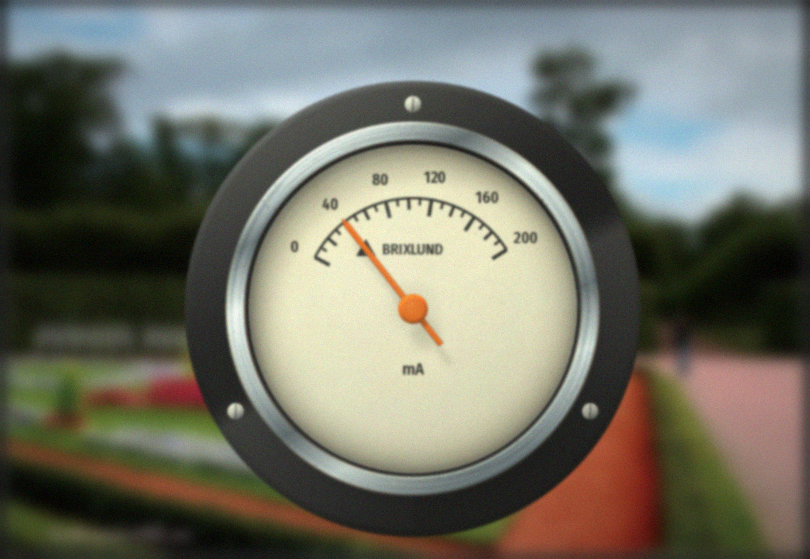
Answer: 40 mA
